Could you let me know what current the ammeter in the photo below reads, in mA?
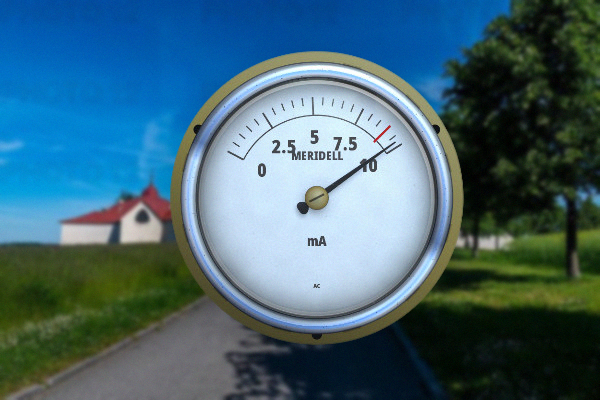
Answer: 9.75 mA
